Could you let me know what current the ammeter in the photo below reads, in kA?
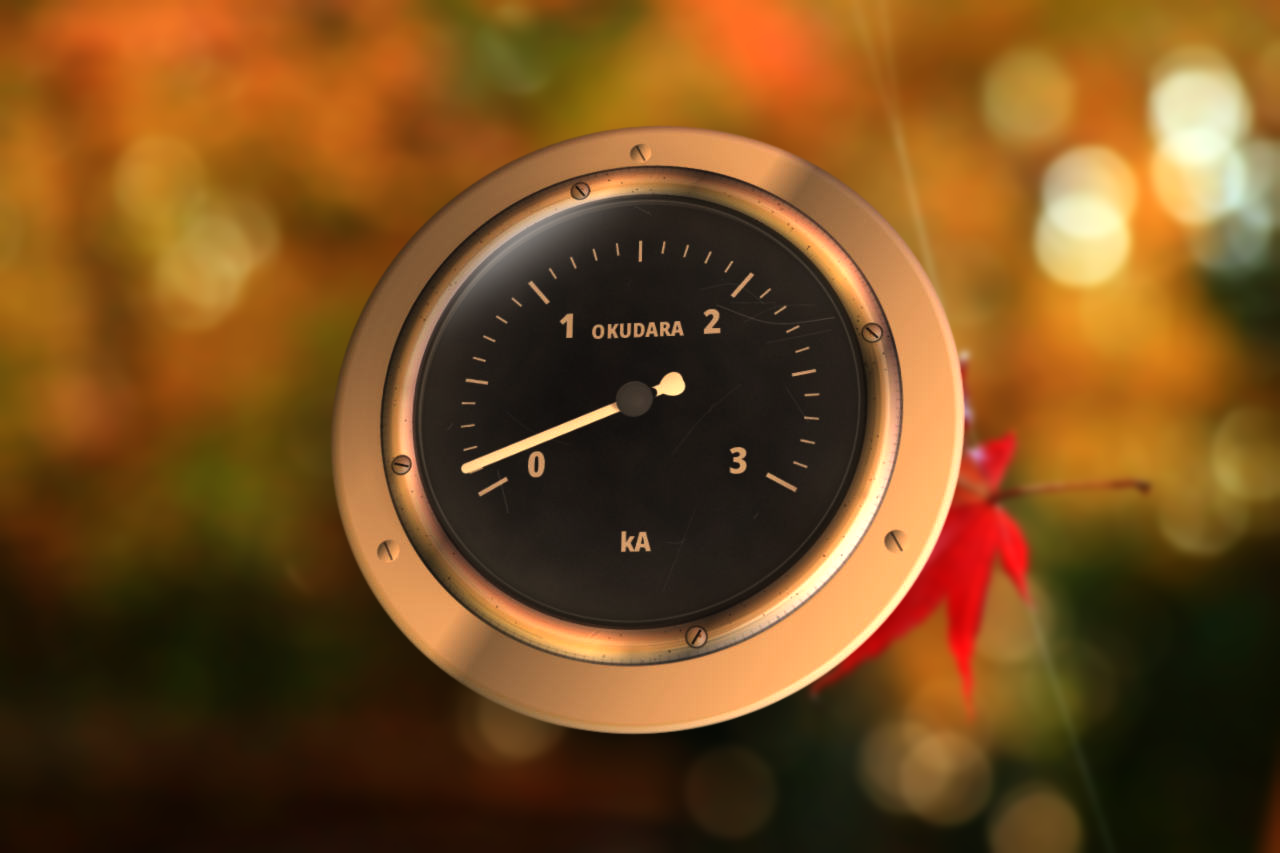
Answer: 0.1 kA
